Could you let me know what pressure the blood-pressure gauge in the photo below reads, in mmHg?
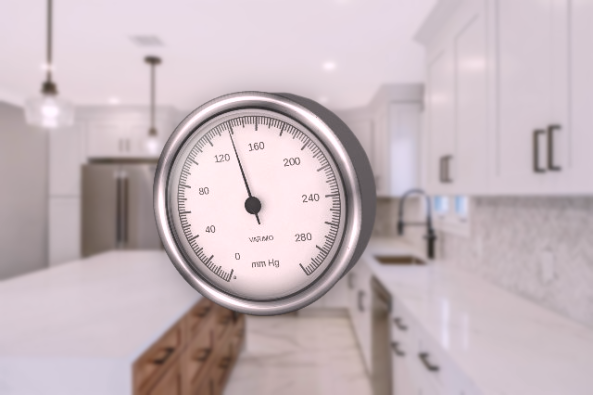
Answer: 140 mmHg
